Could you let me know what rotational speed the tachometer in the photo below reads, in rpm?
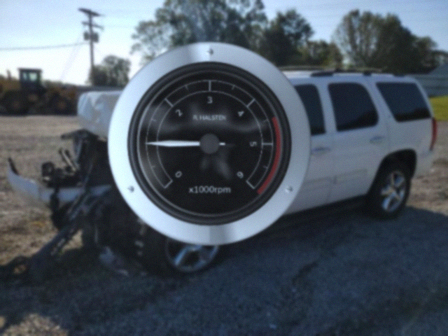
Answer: 1000 rpm
